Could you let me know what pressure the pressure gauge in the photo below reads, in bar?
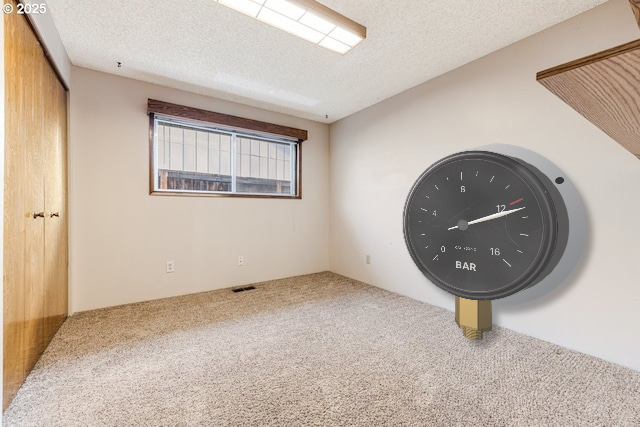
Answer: 12.5 bar
